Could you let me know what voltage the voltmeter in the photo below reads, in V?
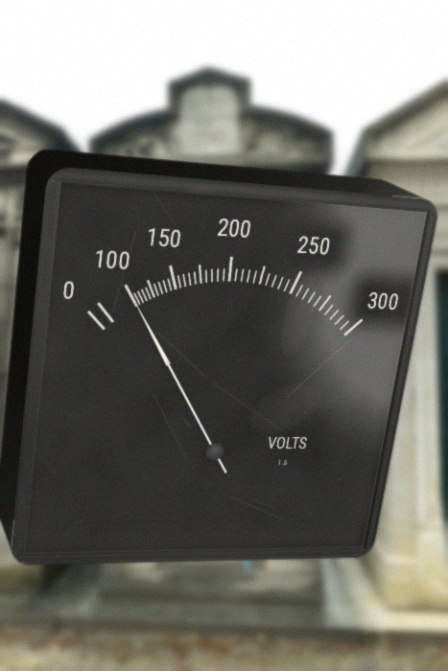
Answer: 100 V
